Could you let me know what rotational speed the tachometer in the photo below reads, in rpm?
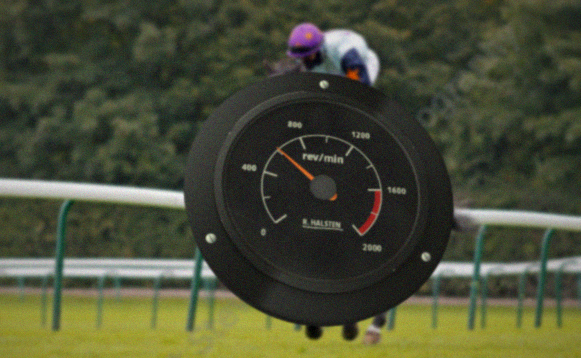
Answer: 600 rpm
